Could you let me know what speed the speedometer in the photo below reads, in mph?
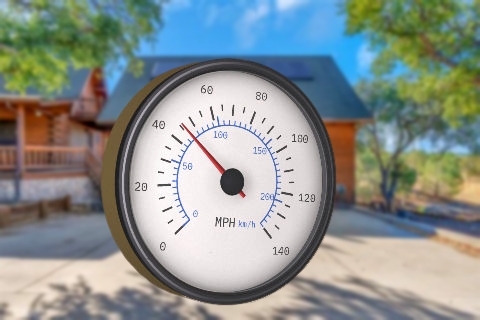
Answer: 45 mph
